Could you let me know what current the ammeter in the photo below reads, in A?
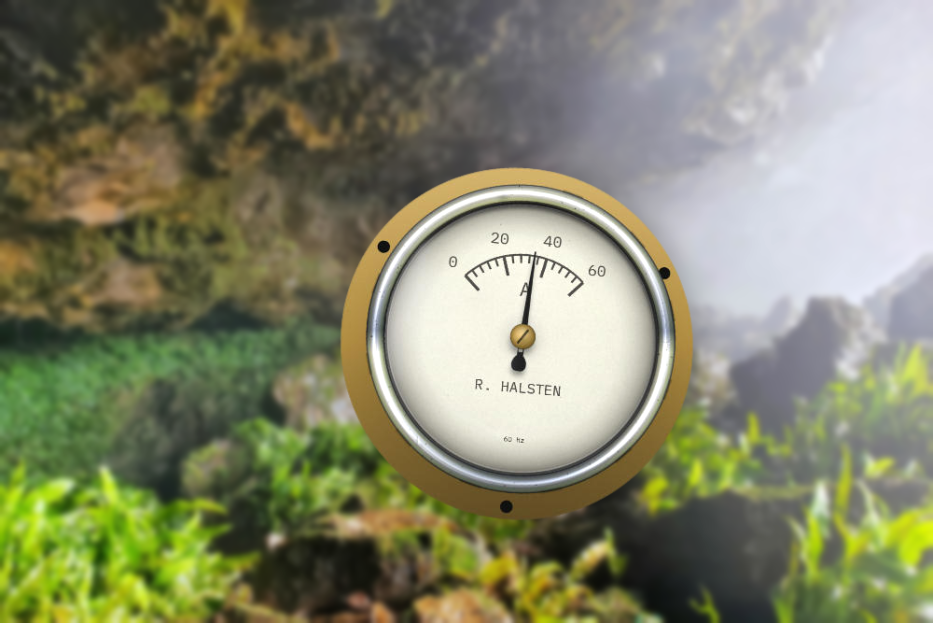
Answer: 34 A
